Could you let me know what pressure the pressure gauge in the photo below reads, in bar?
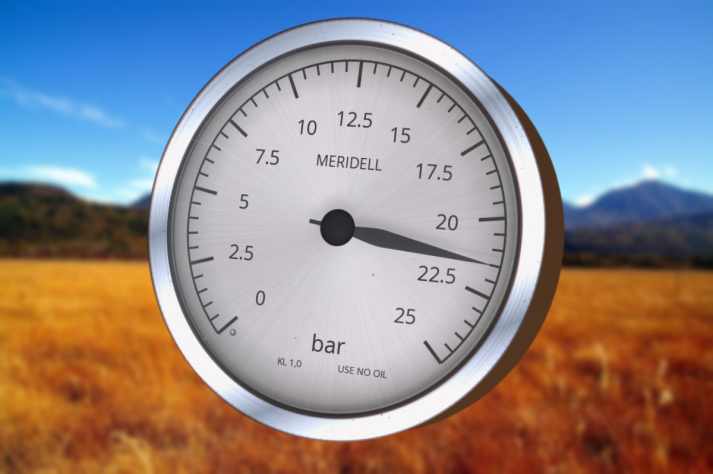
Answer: 21.5 bar
